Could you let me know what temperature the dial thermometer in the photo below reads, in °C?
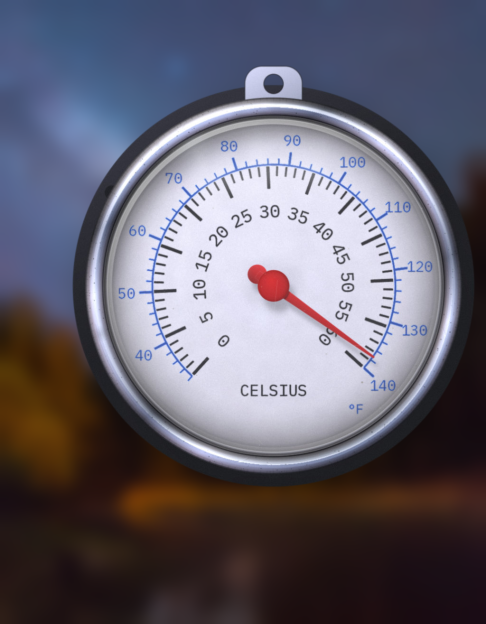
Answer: 58.5 °C
